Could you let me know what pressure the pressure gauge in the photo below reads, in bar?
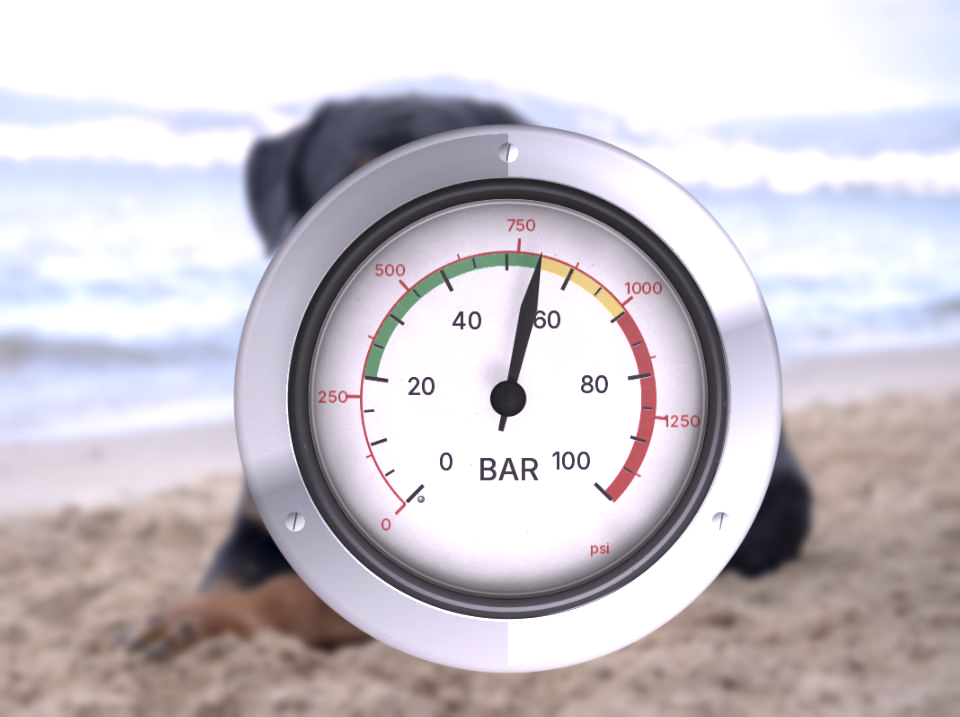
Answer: 55 bar
